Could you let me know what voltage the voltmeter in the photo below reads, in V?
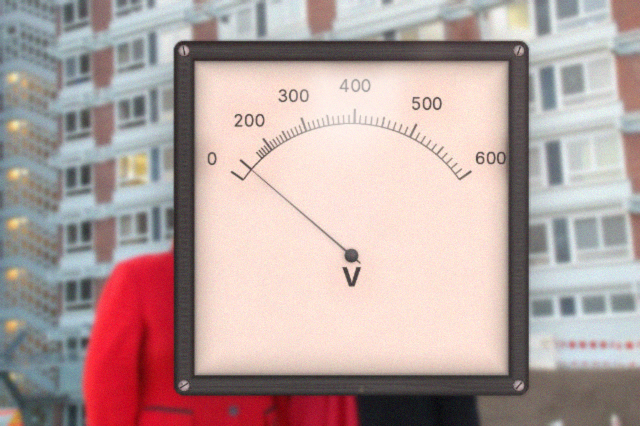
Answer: 100 V
